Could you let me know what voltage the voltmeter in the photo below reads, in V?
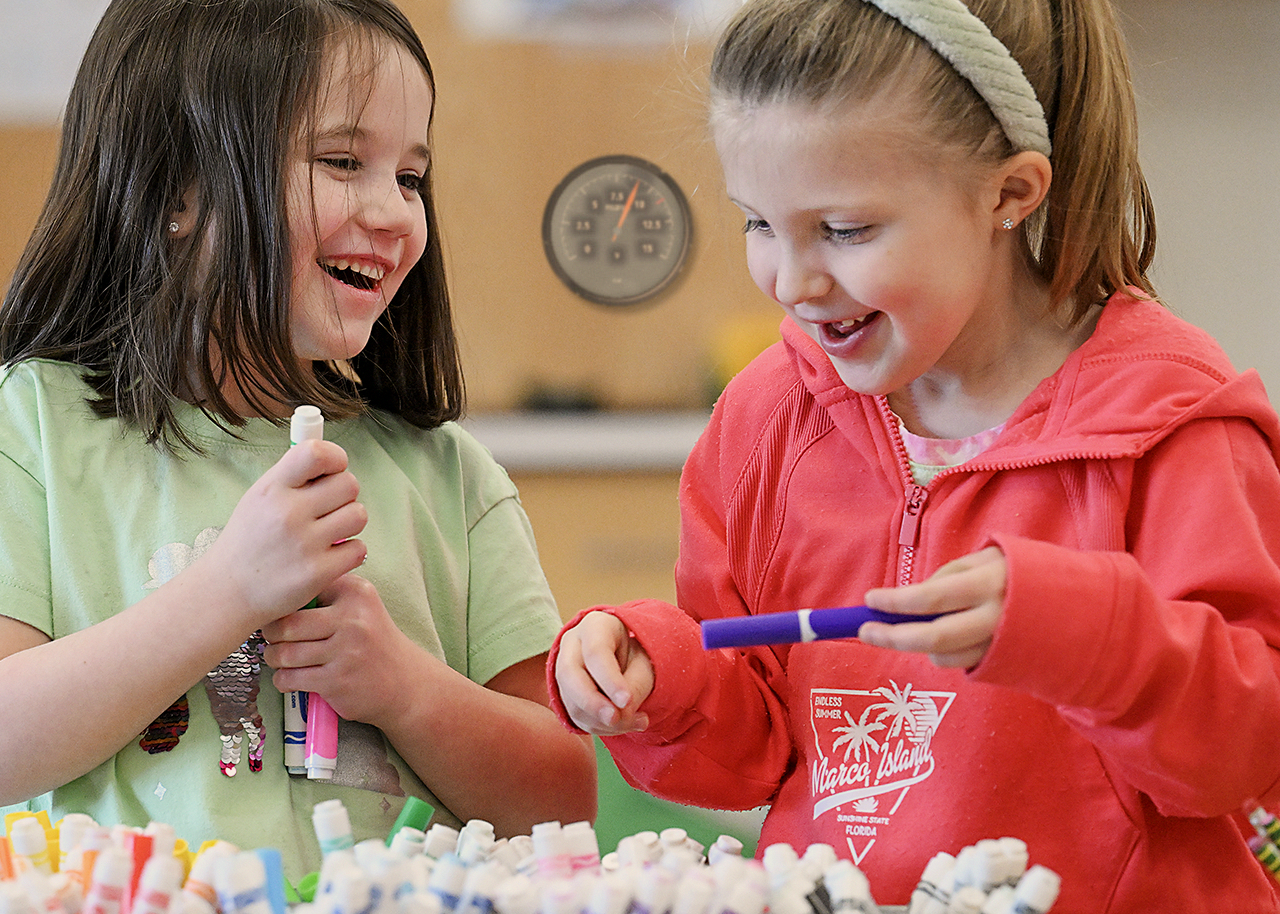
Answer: 9 V
